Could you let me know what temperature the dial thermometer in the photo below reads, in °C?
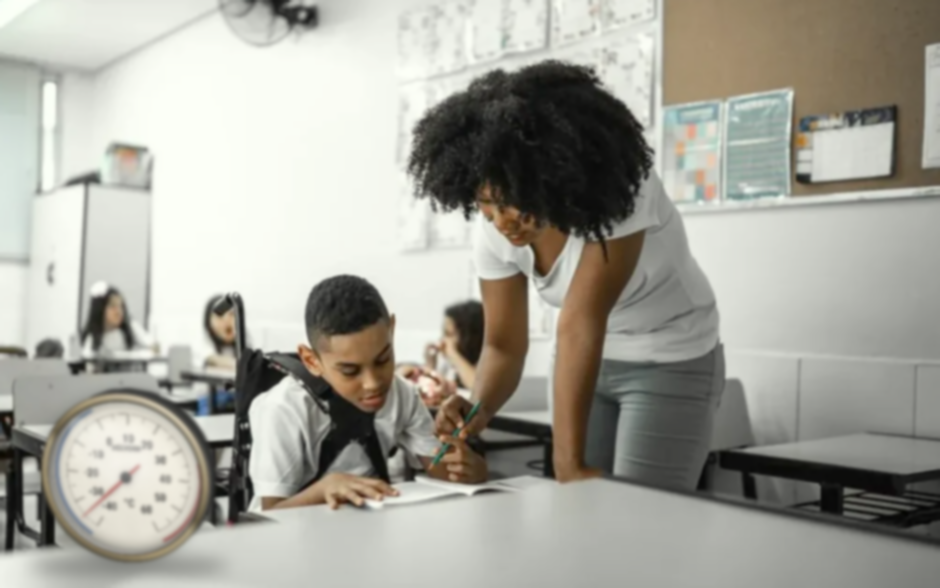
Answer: -35 °C
